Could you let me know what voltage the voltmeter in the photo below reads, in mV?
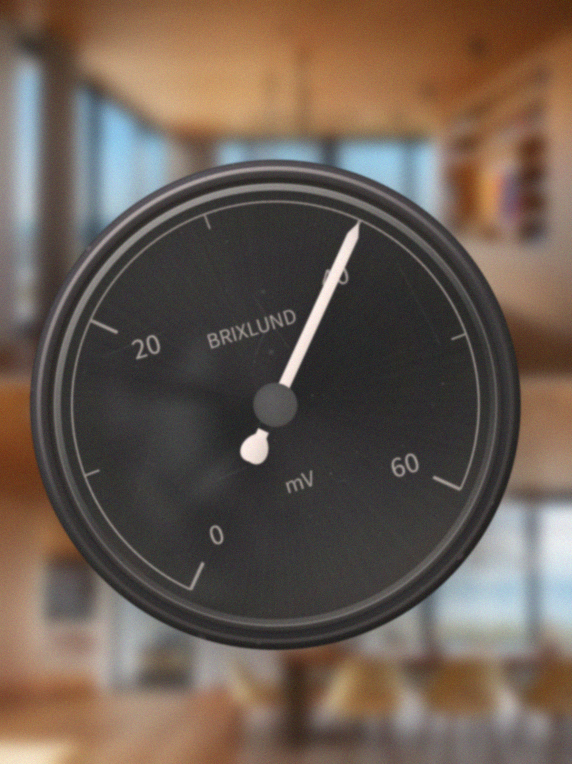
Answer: 40 mV
